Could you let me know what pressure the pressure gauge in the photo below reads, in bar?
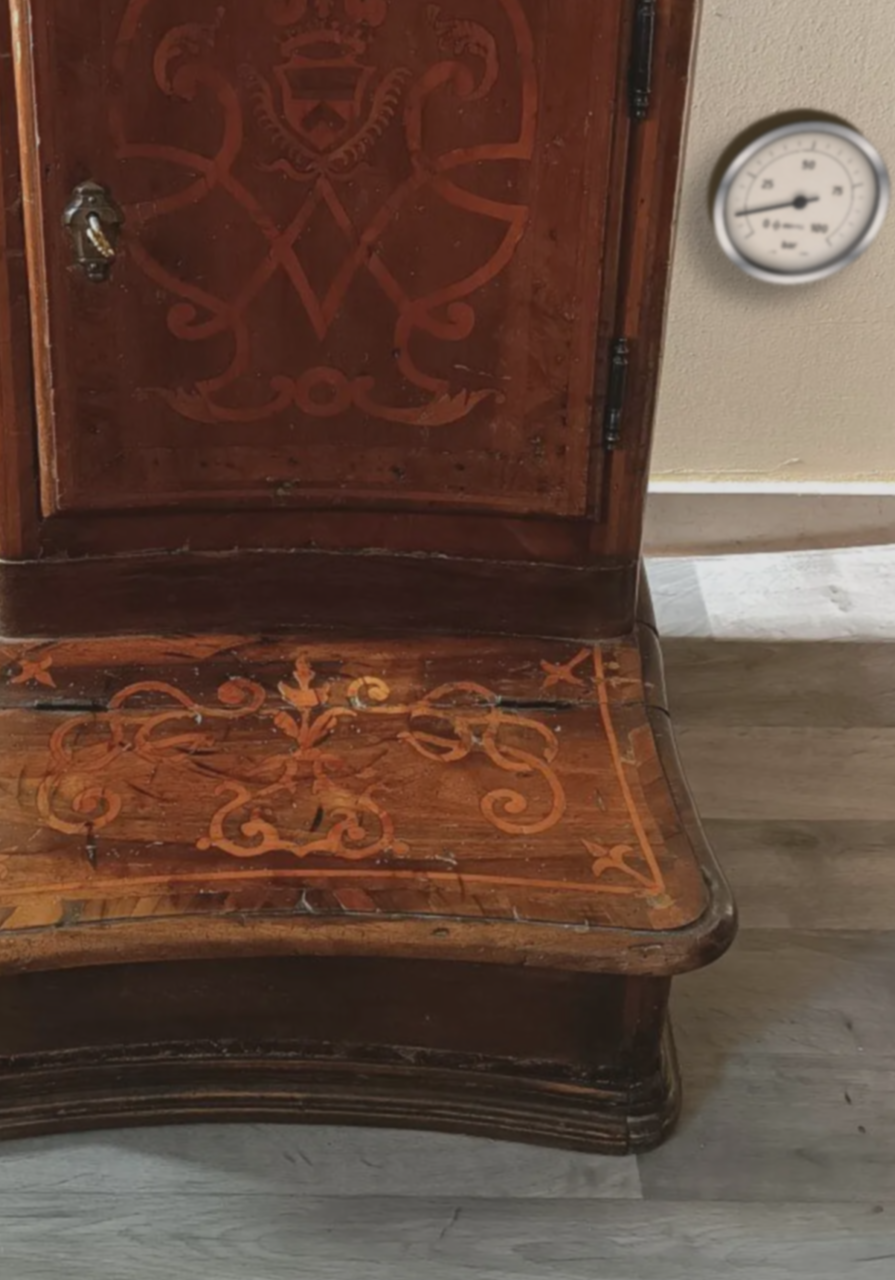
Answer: 10 bar
